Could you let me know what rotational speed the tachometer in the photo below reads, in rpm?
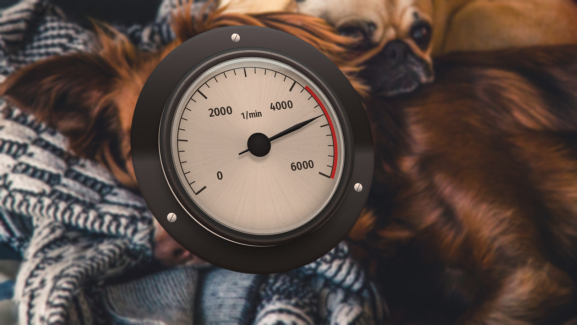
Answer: 4800 rpm
